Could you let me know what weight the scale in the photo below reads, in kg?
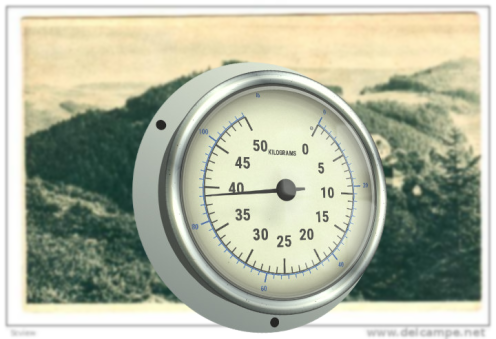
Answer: 39 kg
